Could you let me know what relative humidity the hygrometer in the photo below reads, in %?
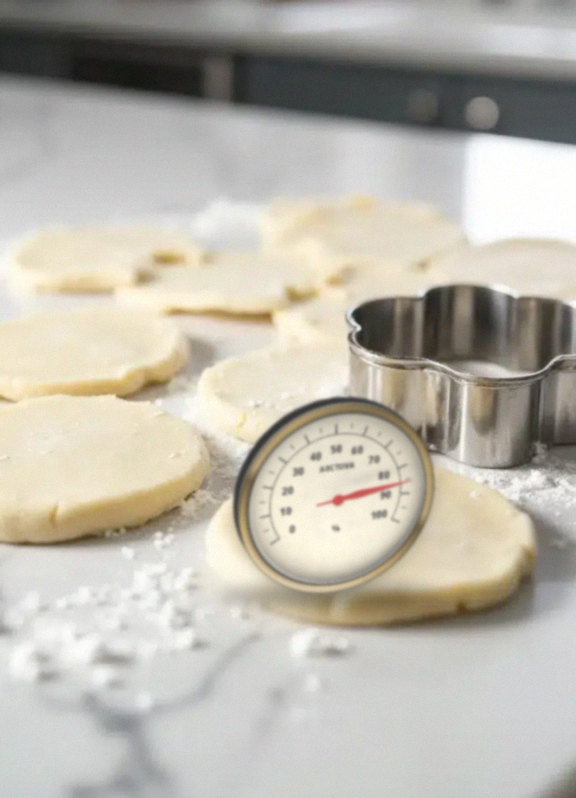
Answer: 85 %
